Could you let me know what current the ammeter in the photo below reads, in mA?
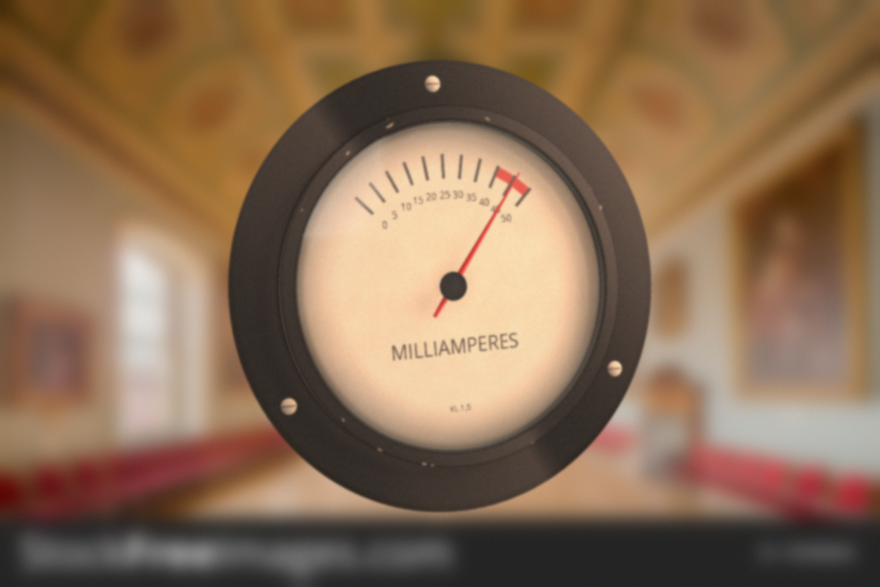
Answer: 45 mA
